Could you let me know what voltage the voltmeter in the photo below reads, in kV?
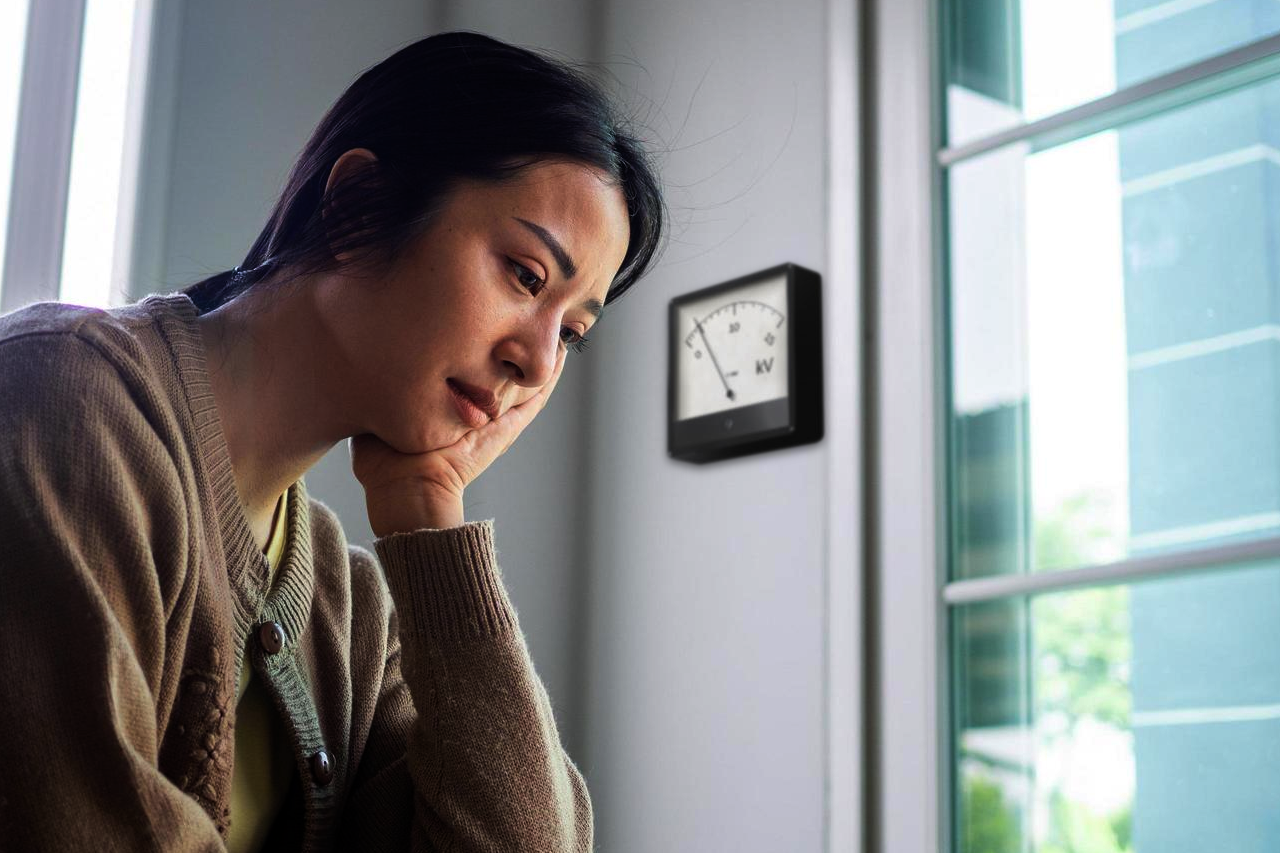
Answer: 5 kV
